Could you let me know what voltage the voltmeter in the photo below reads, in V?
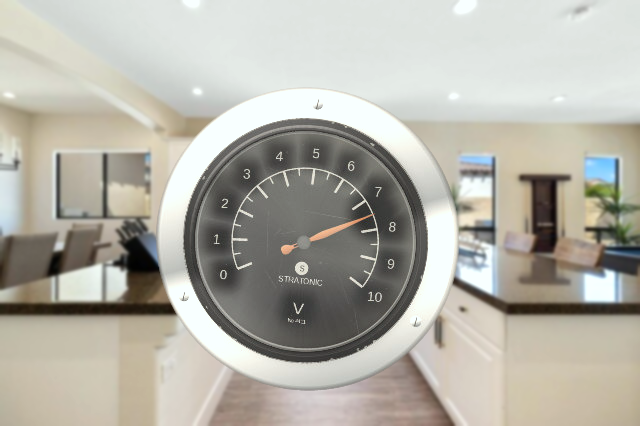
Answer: 7.5 V
